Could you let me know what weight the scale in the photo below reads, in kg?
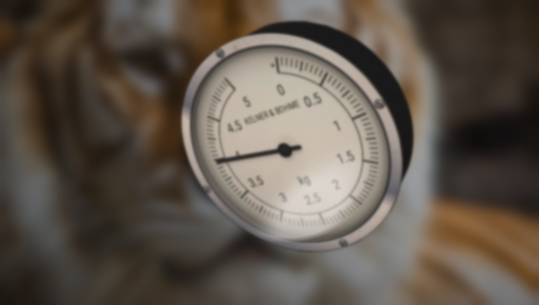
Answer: 4 kg
